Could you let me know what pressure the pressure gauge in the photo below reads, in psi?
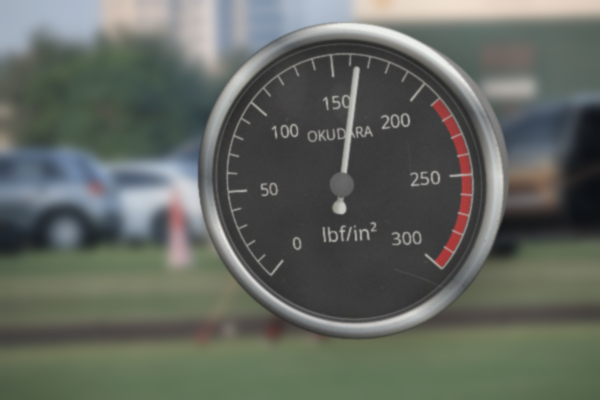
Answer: 165 psi
